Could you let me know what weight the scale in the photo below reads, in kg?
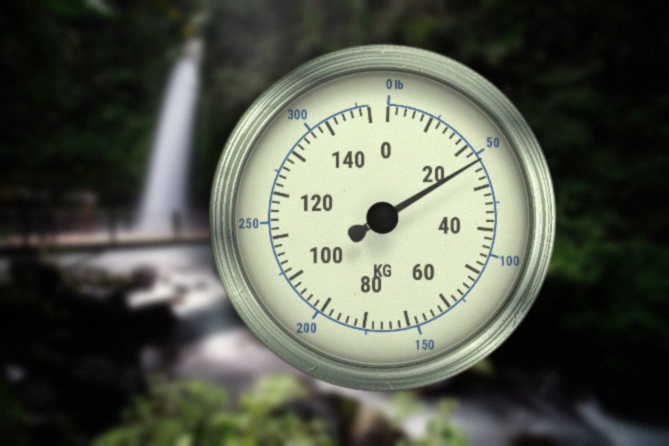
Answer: 24 kg
